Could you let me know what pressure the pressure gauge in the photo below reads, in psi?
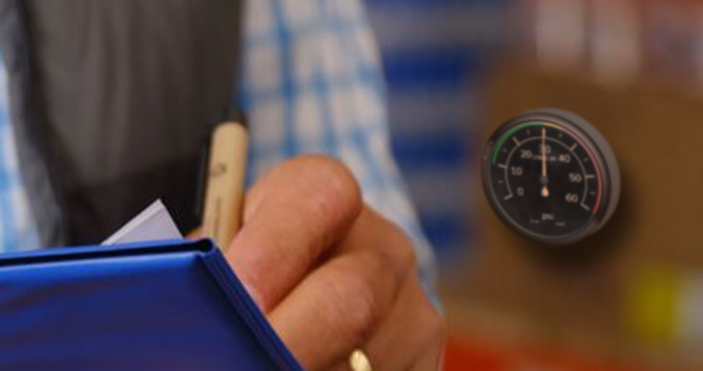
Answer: 30 psi
